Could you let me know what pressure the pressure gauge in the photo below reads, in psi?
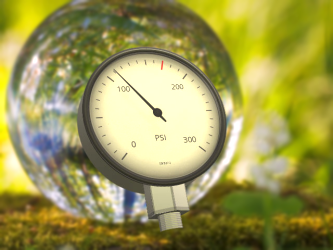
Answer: 110 psi
